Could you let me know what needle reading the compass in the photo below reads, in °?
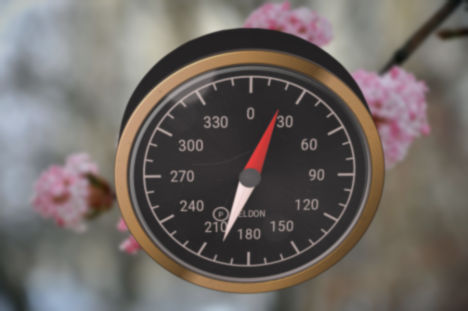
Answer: 20 °
